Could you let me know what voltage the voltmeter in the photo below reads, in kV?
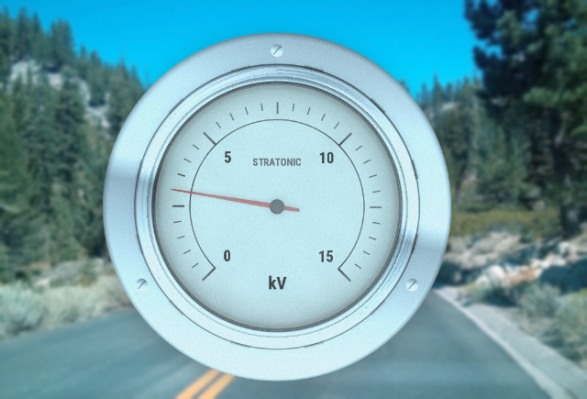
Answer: 3 kV
